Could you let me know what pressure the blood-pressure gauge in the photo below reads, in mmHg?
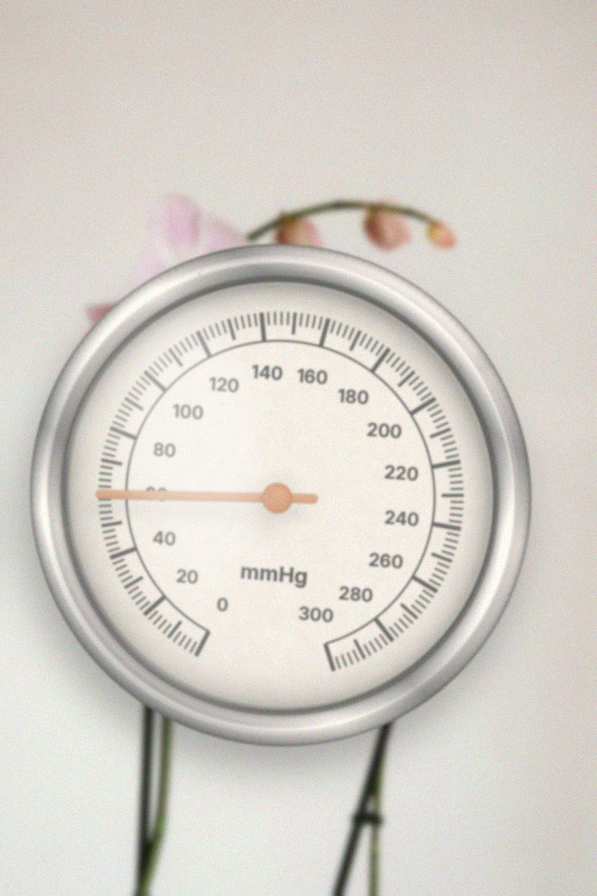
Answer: 60 mmHg
